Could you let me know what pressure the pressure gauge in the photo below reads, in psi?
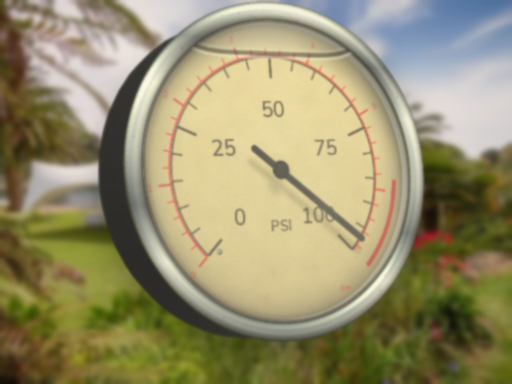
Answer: 97.5 psi
